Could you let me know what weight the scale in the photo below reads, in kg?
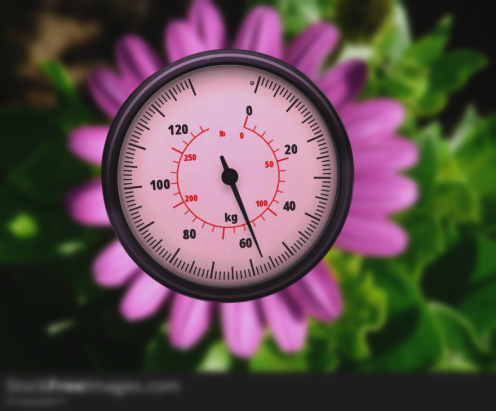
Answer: 57 kg
